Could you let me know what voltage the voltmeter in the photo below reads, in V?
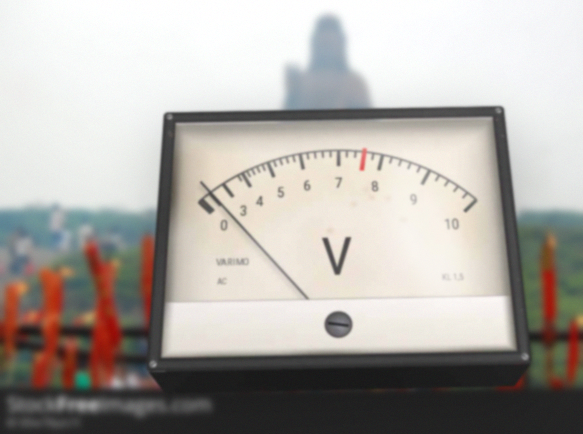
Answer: 2 V
